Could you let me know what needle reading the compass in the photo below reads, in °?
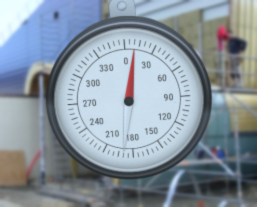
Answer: 10 °
